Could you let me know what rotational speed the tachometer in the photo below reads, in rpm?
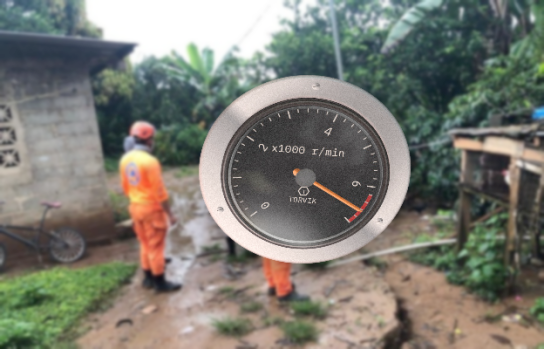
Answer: 6600 rpm
